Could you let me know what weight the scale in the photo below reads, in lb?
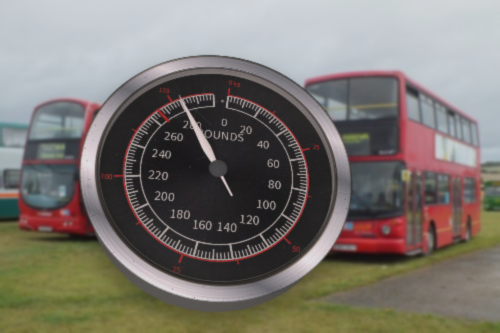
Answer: 280 lb
